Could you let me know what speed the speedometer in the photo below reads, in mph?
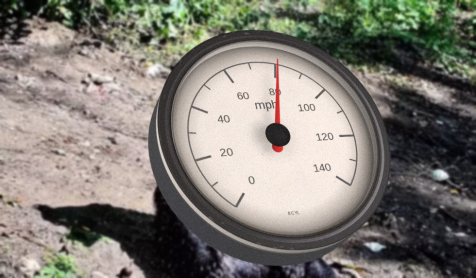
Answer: 80 mph
